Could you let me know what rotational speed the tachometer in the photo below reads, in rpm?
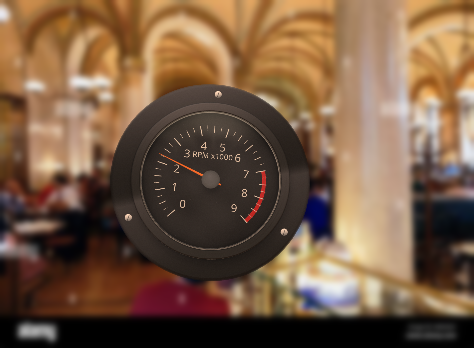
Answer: 2250 rpm
